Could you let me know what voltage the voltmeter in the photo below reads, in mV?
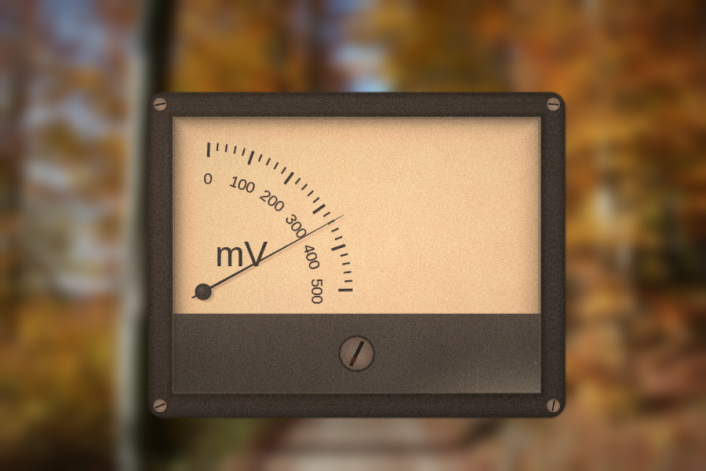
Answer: 340 mV
